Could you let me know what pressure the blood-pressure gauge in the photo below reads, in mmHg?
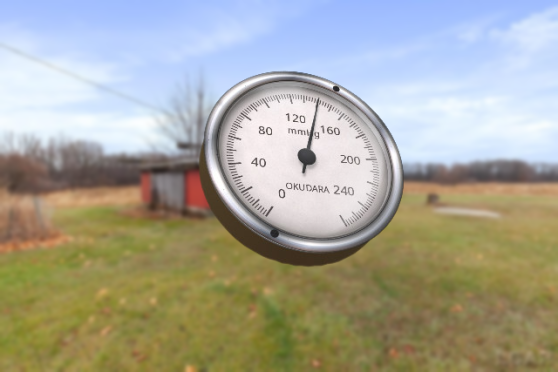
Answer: 140 mmHg
